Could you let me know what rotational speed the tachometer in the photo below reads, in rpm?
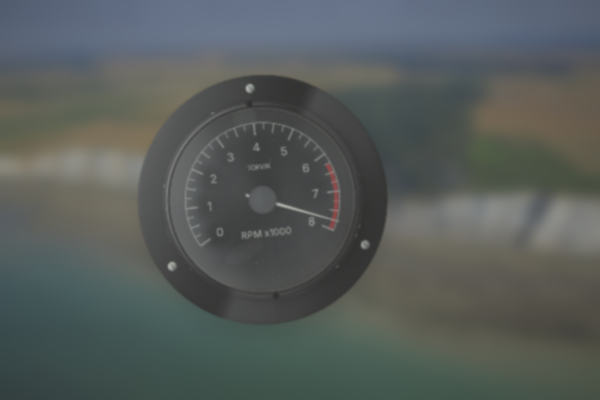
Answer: 7750 rpm
